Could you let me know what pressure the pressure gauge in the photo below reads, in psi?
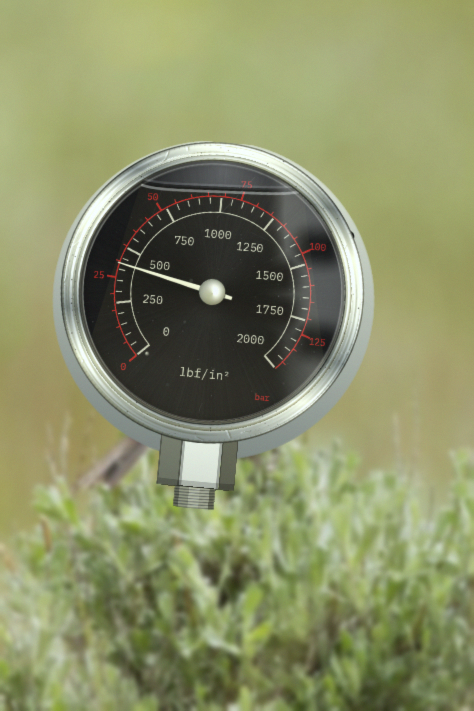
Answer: 425 psi
